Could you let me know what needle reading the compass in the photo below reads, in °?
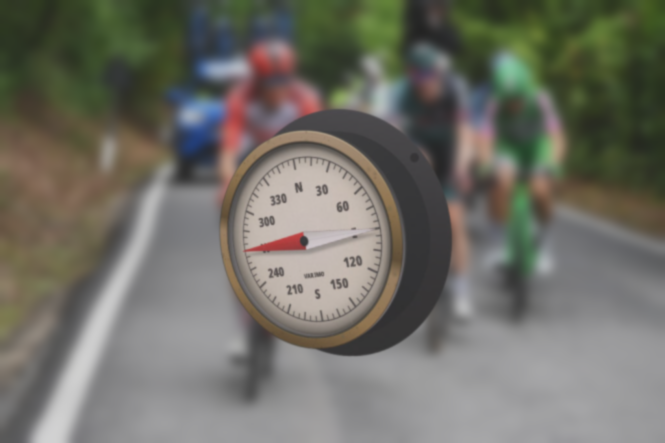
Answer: 270 °
